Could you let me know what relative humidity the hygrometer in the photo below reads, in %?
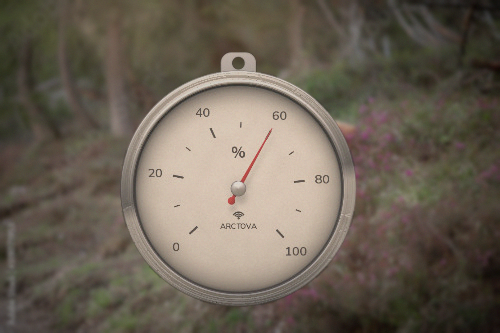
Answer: 60 %
